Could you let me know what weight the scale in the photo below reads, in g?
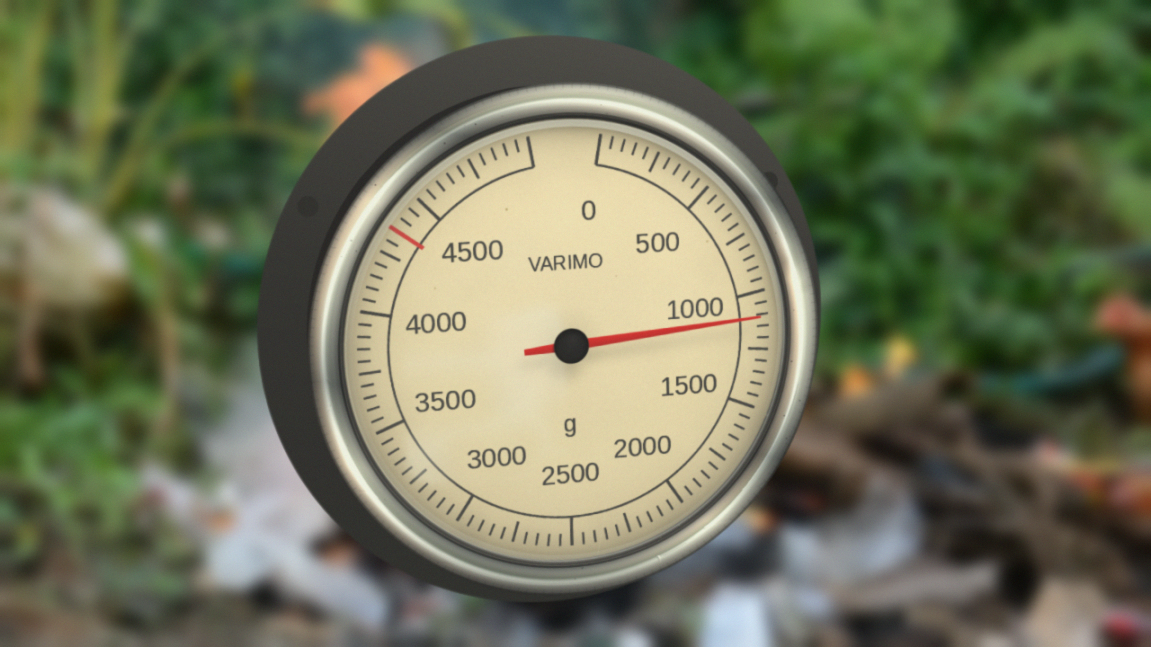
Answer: 1100 g
